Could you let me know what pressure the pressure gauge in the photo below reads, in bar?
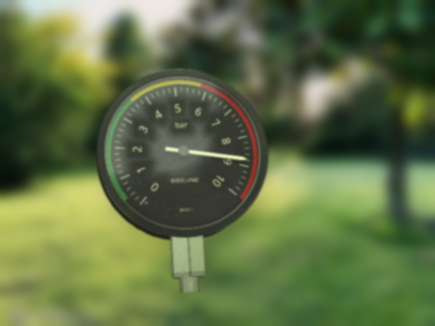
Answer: 8.8 bar
